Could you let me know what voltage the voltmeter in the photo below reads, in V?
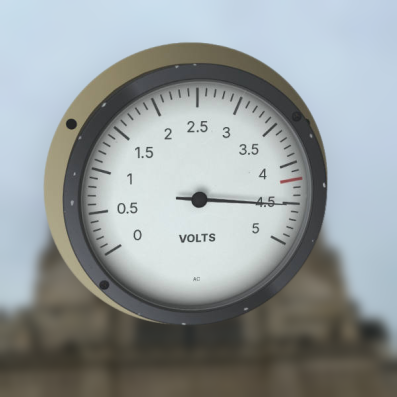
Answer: 4.5 V
